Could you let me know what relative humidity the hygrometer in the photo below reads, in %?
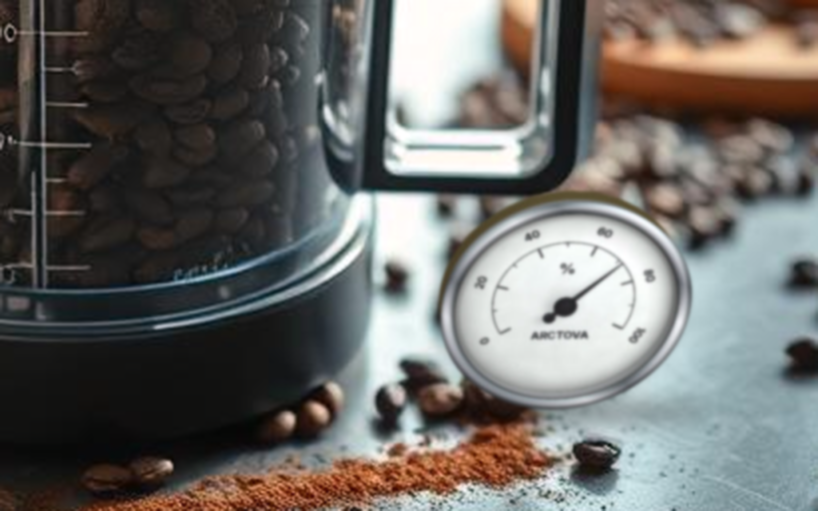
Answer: 70 %
